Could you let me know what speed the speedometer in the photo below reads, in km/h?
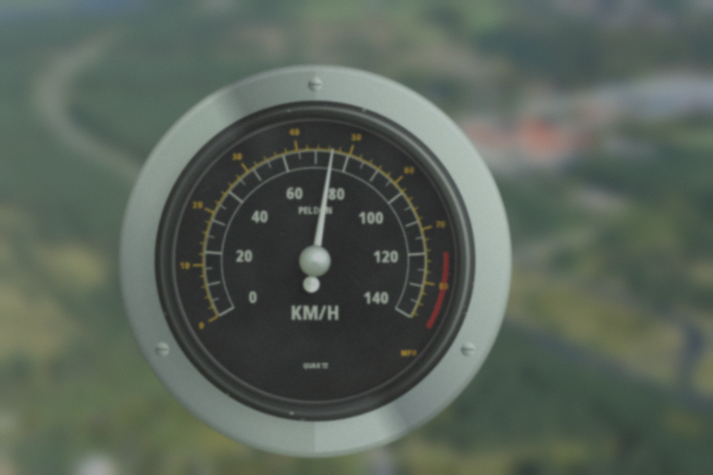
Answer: 75 km/h
